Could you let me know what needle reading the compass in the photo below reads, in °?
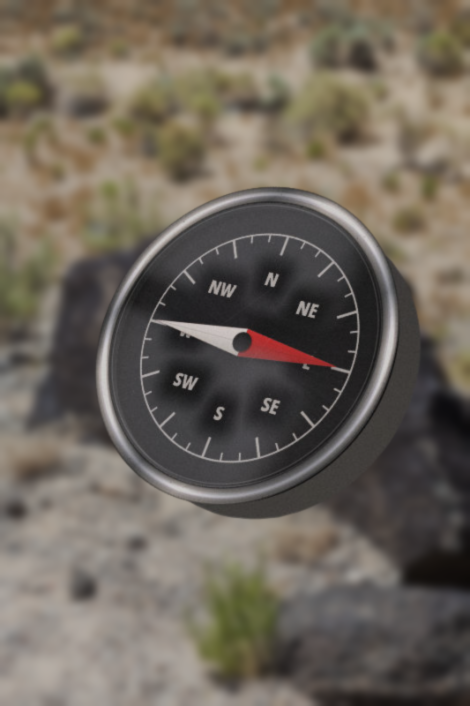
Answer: 90 °
